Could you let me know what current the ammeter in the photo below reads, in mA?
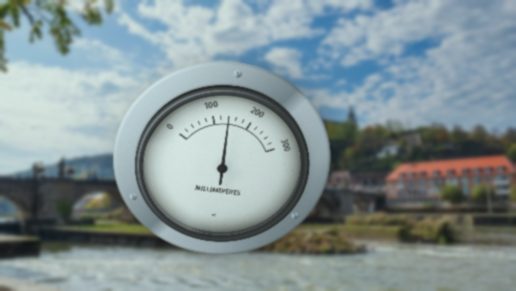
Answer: 140 mA
